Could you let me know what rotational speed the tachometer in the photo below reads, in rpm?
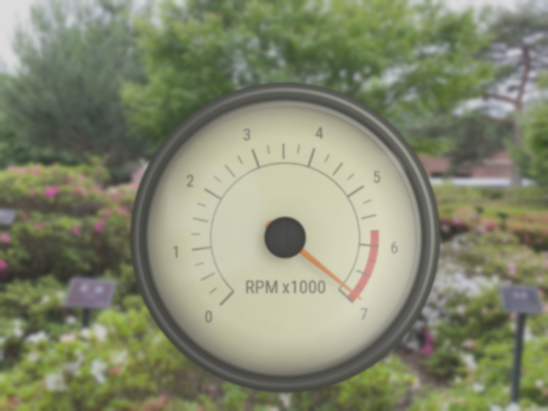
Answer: 6875 rpm
